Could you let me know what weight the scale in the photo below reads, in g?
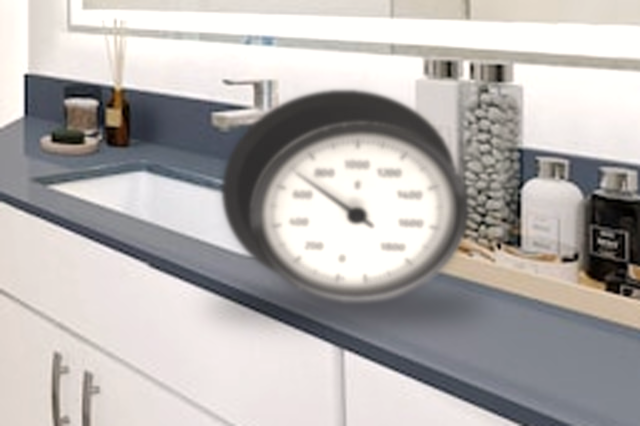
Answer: 700 g
